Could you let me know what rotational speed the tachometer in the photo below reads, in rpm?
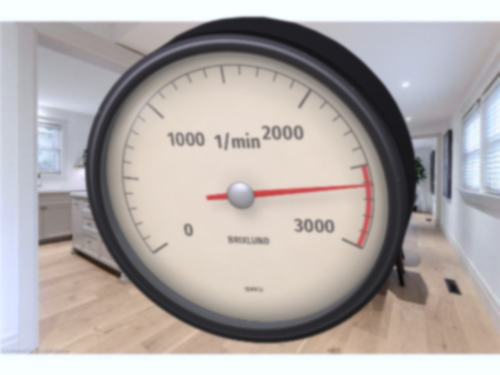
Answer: 2600 rpm
